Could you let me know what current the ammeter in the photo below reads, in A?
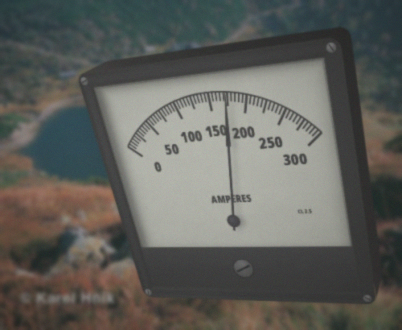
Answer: 175 A
